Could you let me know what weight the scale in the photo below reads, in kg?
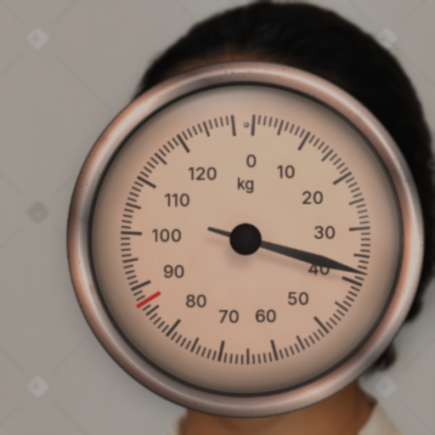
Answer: 38 kg
